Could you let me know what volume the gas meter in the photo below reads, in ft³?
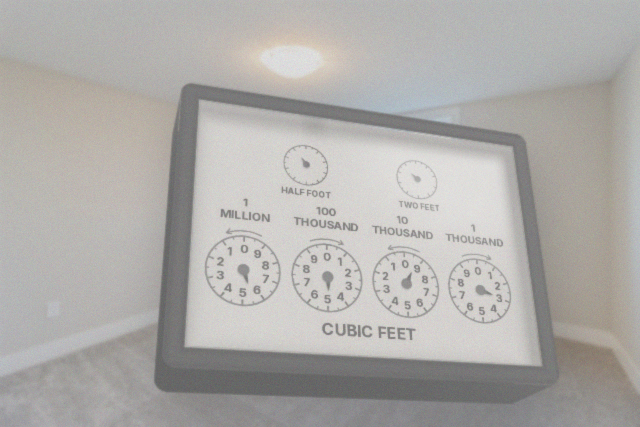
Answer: 549300 ft³
